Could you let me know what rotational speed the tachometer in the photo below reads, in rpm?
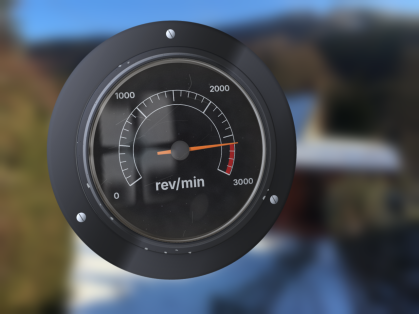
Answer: 2600 rpm
